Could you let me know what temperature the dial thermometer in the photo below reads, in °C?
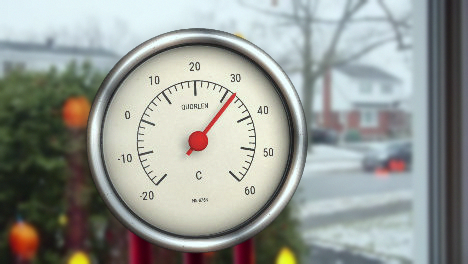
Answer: 32 °C
